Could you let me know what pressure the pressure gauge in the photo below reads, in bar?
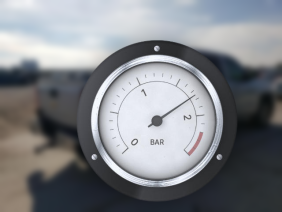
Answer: 1.75 bar
